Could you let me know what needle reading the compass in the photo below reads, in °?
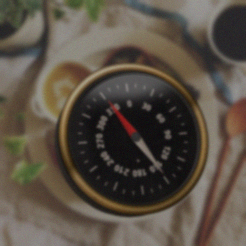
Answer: 330 °
